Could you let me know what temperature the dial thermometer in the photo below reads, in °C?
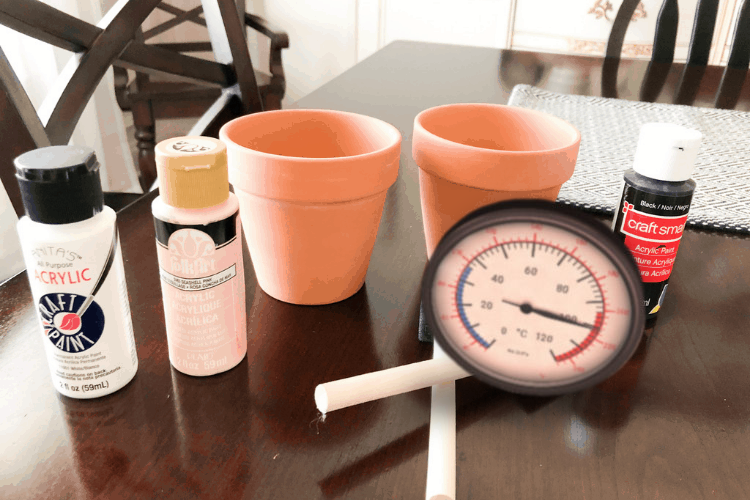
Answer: 100 °C
